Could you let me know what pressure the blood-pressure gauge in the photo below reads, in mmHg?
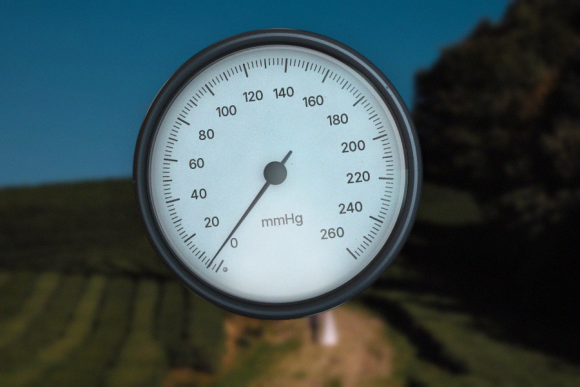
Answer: 4 mmHg
